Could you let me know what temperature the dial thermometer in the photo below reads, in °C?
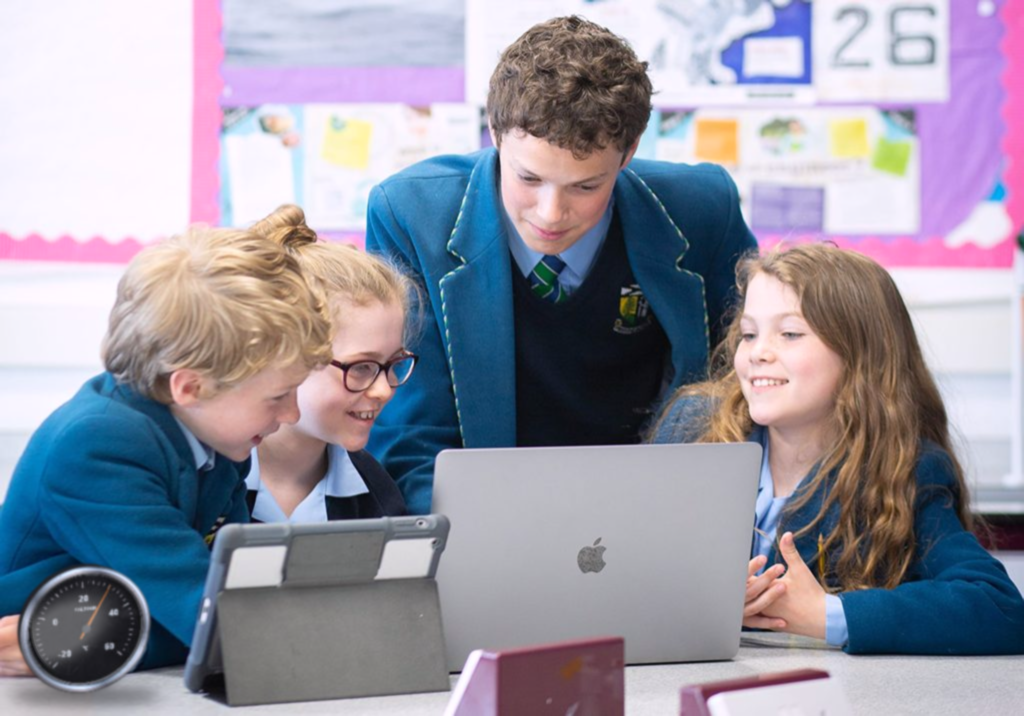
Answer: 30 °C
